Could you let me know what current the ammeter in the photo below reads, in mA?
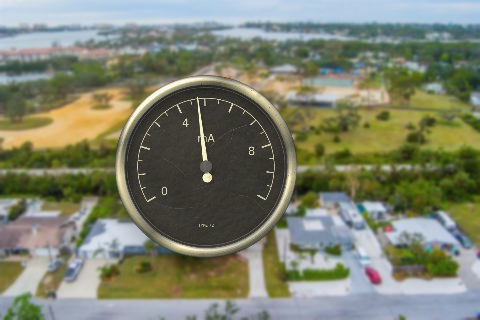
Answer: 4.75 mA
